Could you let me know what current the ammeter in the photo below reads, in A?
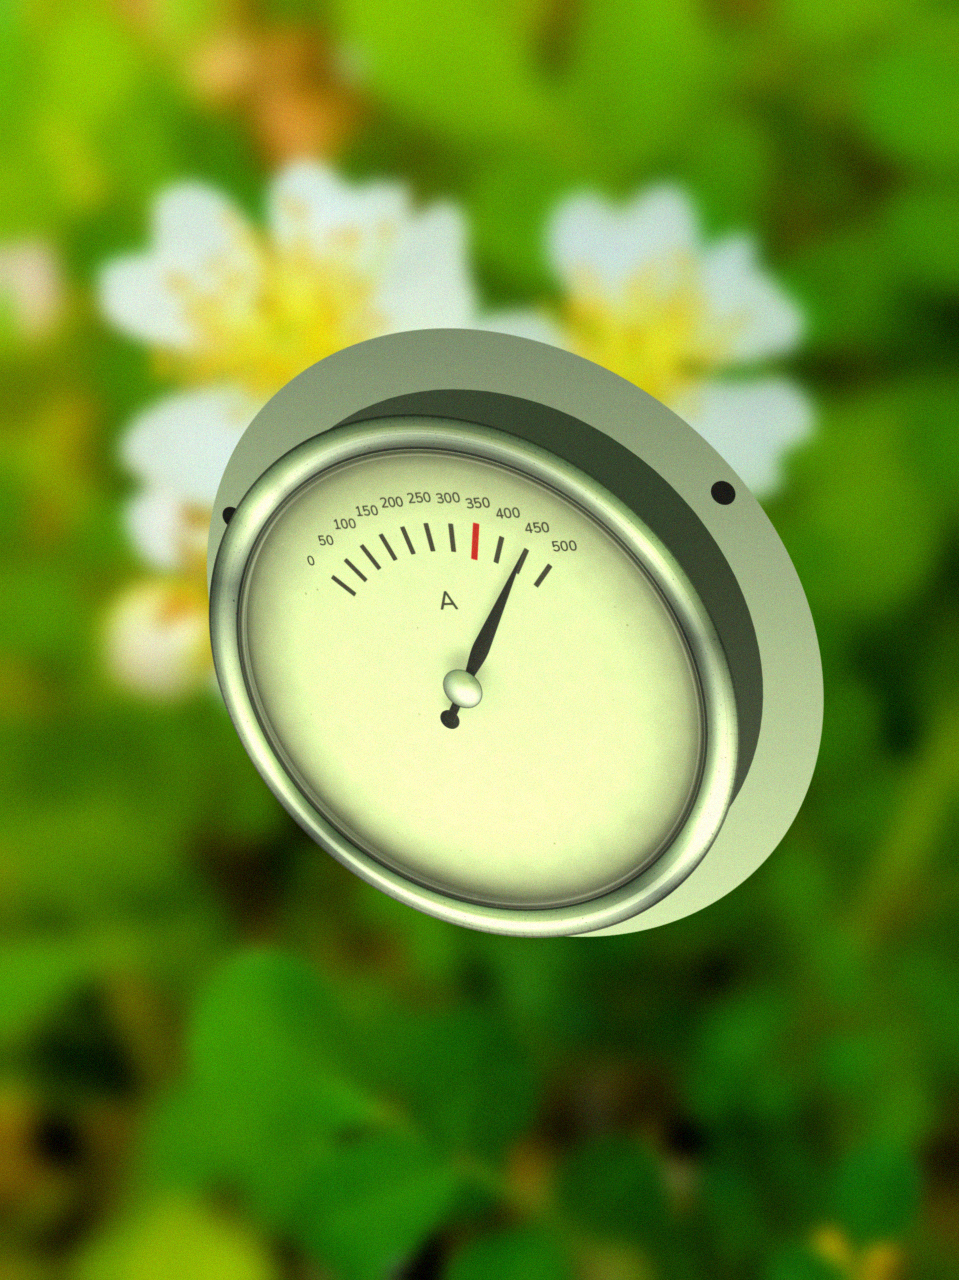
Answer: 450 A
